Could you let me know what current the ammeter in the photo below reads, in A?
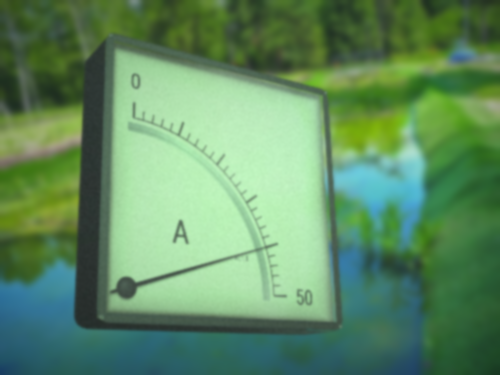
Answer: 40 A
